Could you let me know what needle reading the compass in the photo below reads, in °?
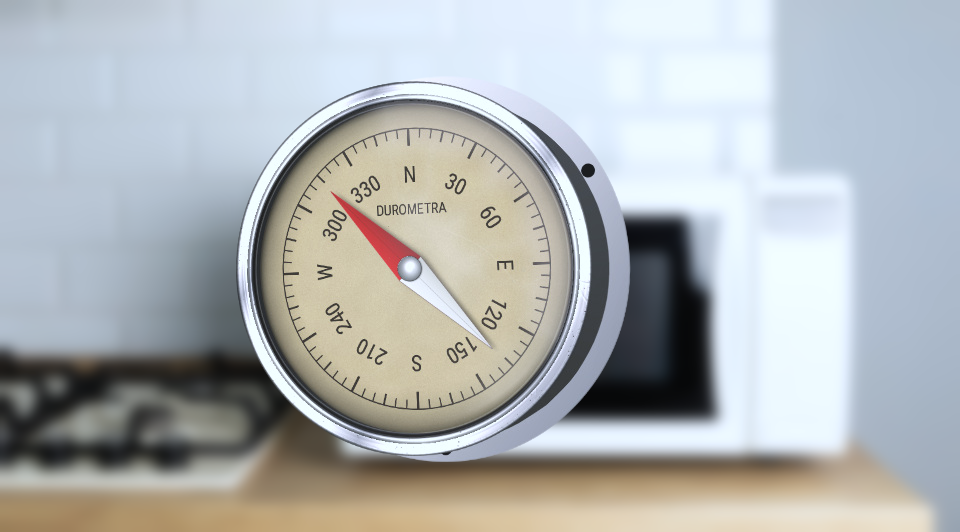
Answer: 315 °
